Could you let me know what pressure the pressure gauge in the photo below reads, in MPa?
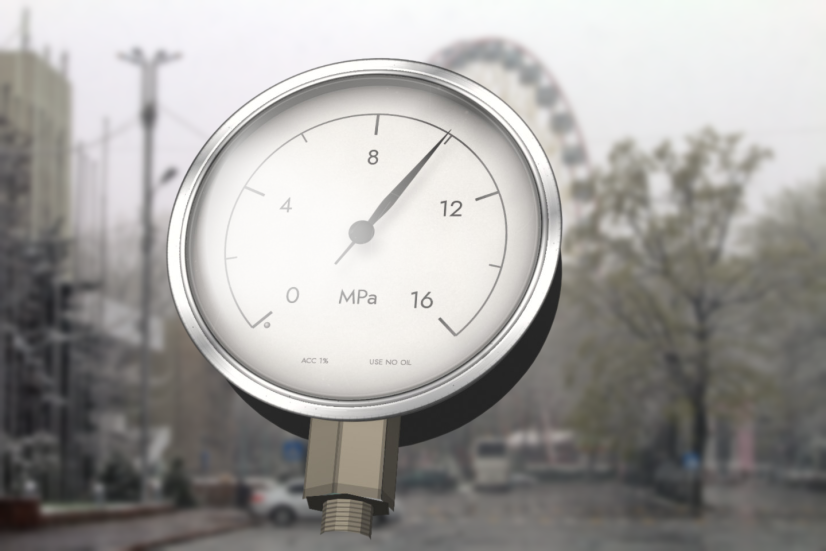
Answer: 10 MPa
